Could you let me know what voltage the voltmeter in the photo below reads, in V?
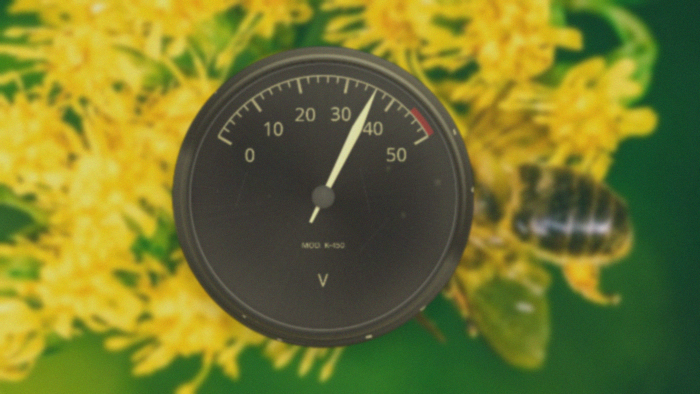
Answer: 36 V
